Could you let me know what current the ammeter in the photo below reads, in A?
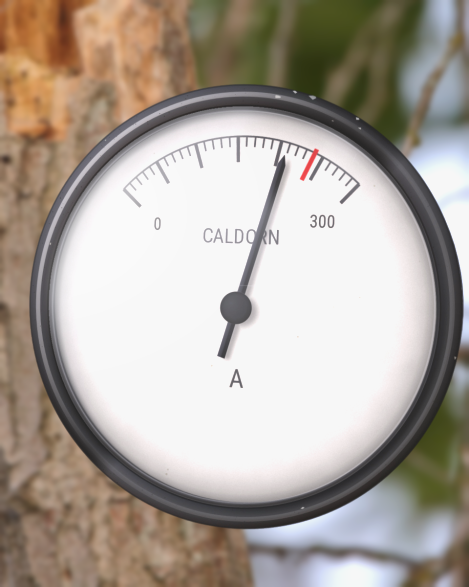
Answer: 210 A
